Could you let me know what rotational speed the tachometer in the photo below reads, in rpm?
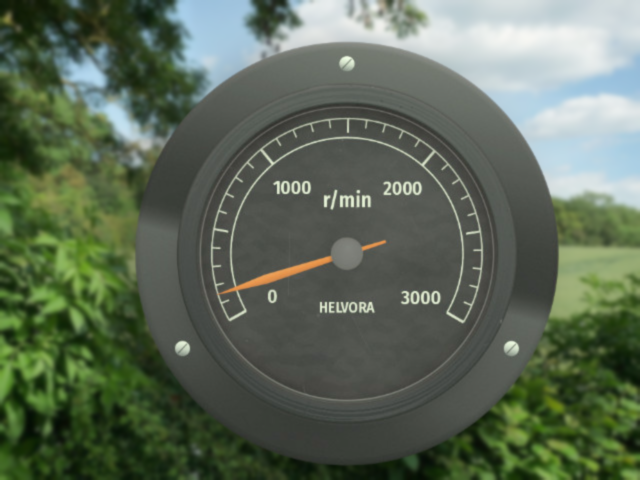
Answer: 150 rpm
